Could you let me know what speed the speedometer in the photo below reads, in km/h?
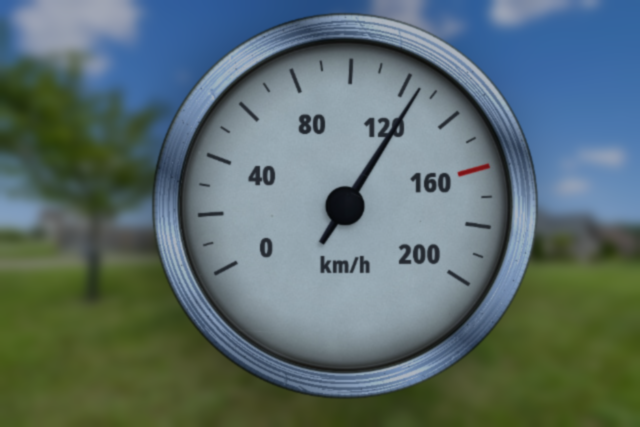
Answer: 125 km/h
